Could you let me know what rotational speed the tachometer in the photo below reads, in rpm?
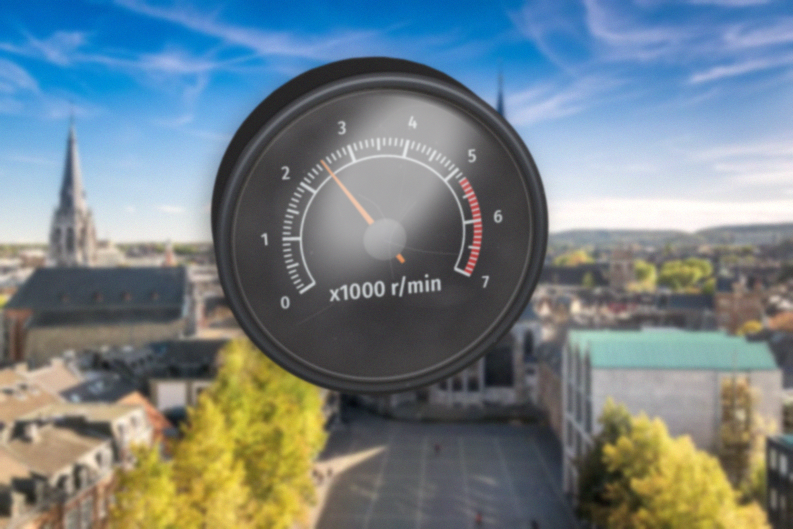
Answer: 2500 rpm
